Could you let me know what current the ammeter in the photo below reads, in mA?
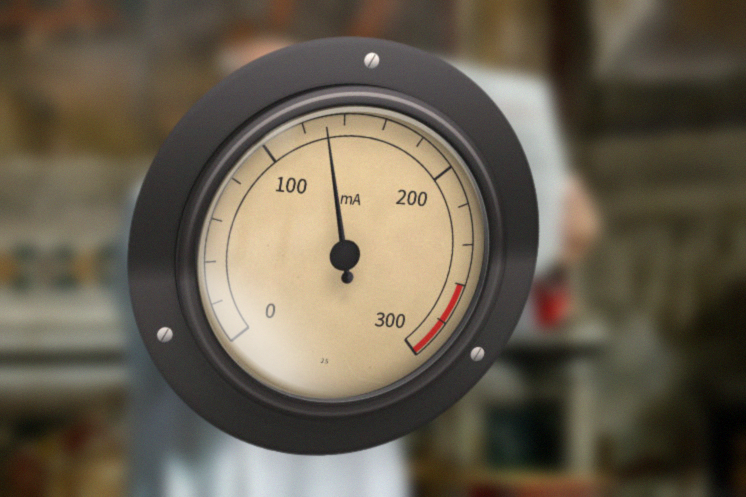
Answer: 130 mA
